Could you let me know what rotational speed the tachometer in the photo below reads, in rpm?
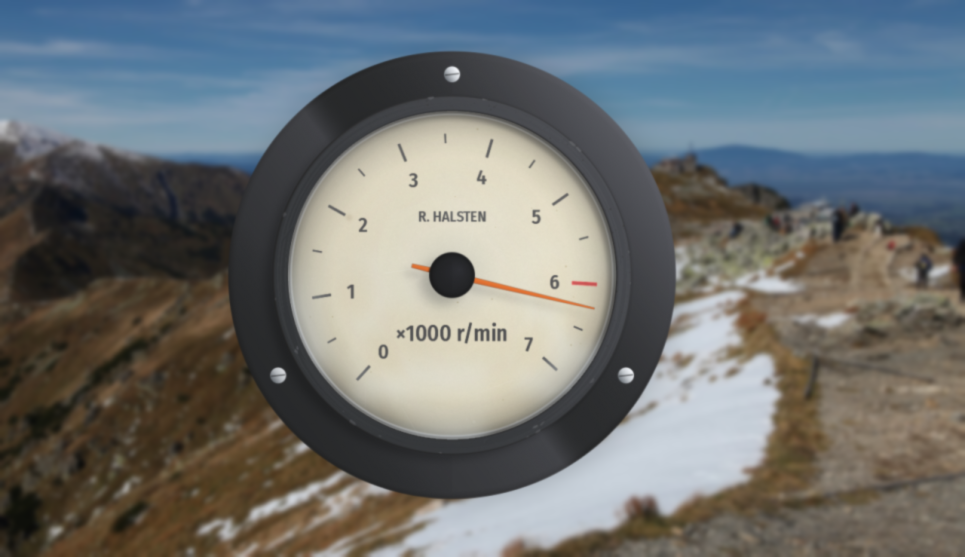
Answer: 6250 rpm
